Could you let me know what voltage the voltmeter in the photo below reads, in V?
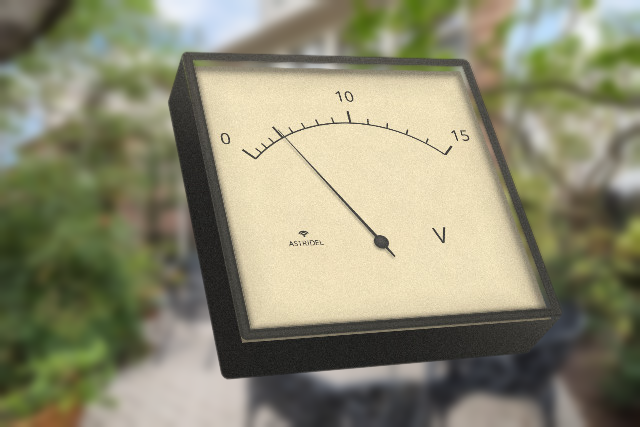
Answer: 5 V
